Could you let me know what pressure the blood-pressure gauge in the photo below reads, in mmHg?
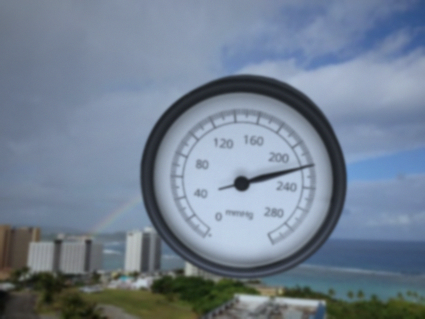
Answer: 220 mmHg
